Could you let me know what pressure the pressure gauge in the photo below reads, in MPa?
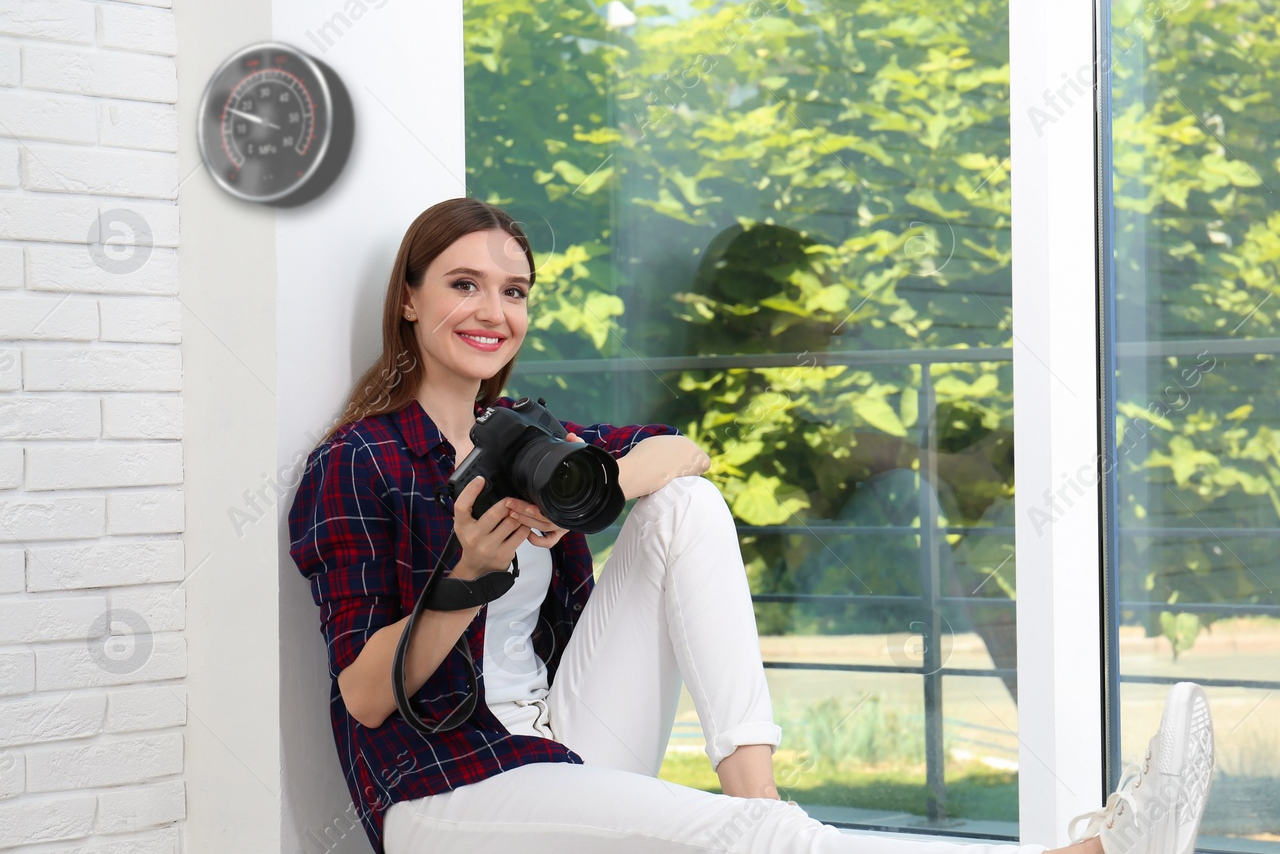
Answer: 16 MPa
